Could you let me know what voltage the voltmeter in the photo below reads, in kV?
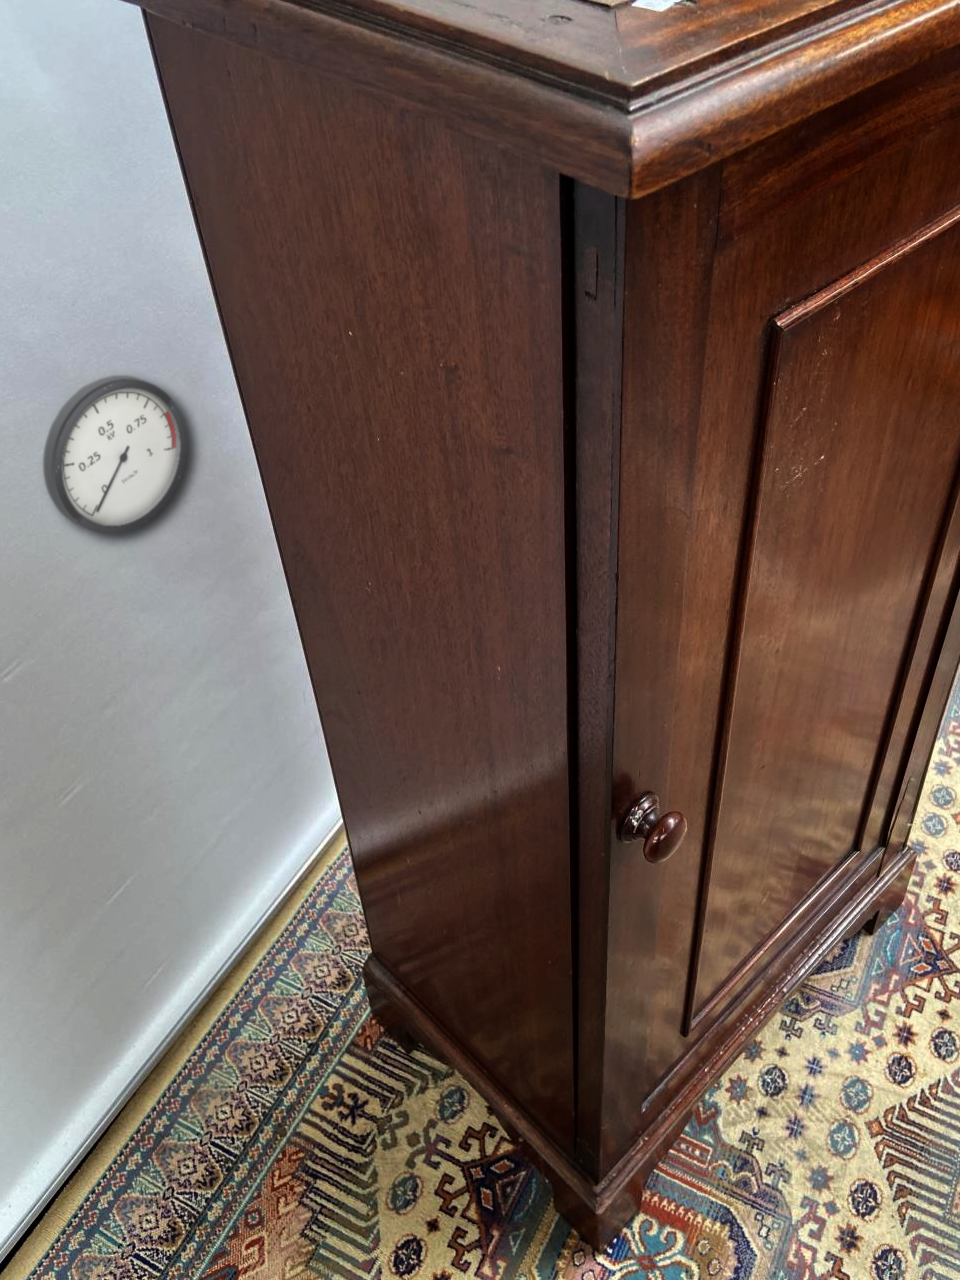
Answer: 0 kV
